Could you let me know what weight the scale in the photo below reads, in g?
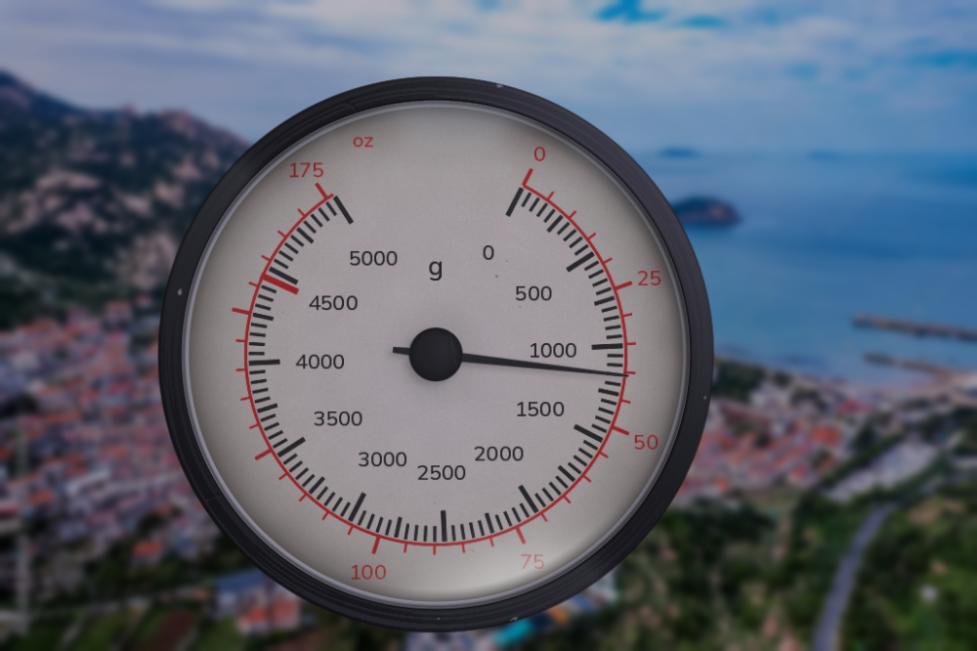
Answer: 1150 g
